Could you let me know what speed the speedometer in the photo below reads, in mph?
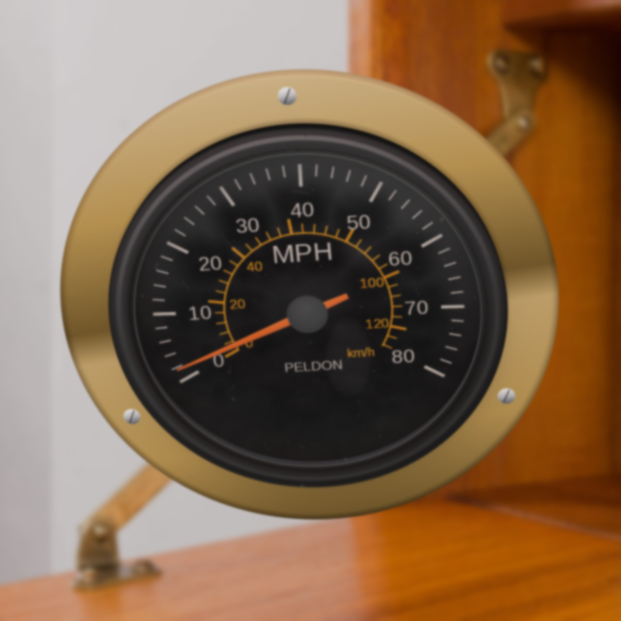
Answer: 2 mph
